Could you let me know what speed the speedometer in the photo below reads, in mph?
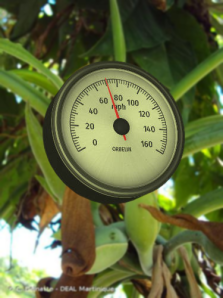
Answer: 70 mph
